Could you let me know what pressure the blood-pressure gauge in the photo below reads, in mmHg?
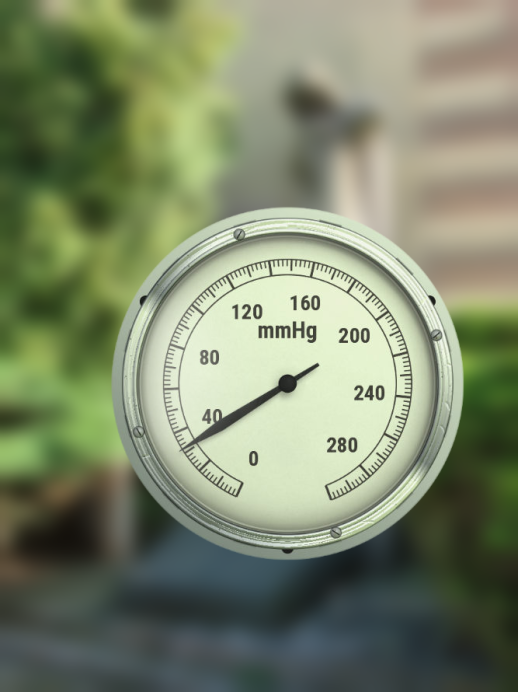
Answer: 32 mmHg
